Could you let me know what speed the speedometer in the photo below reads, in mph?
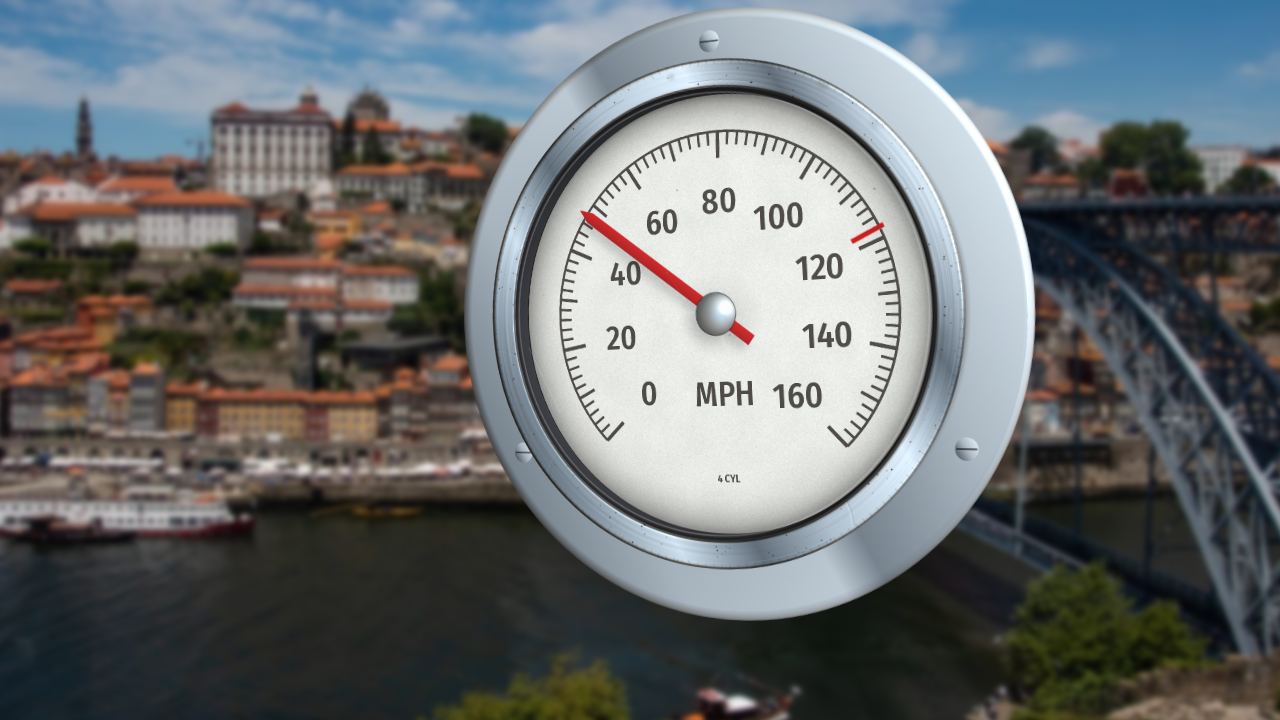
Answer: 48 mph
